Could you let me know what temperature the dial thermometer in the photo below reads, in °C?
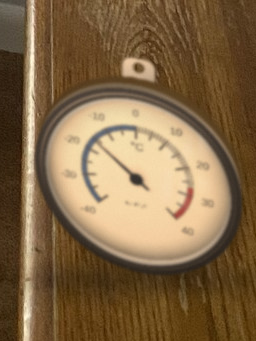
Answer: -15 °C
